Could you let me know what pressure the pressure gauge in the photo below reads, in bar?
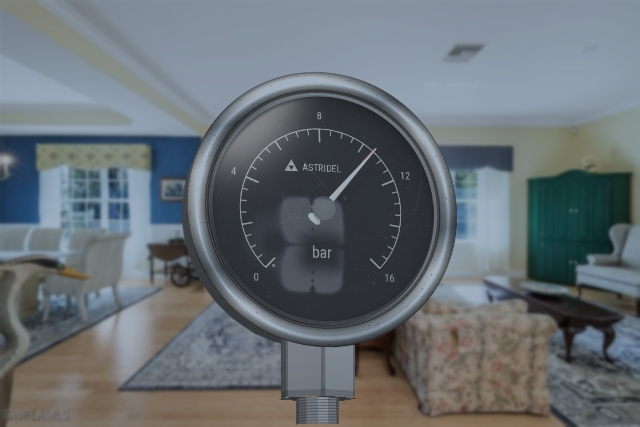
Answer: 10.5 bar
